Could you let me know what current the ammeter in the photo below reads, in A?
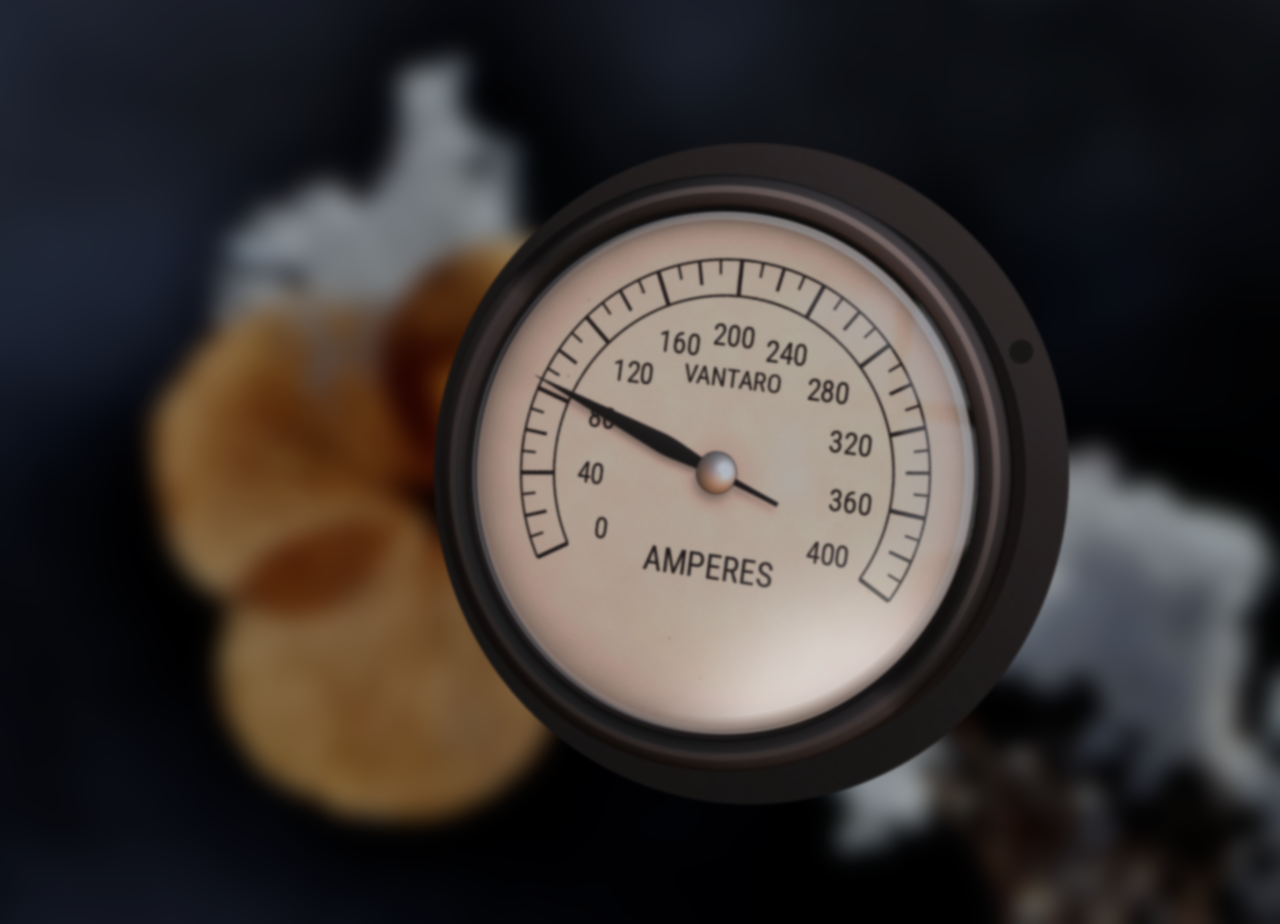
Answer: 85 A
